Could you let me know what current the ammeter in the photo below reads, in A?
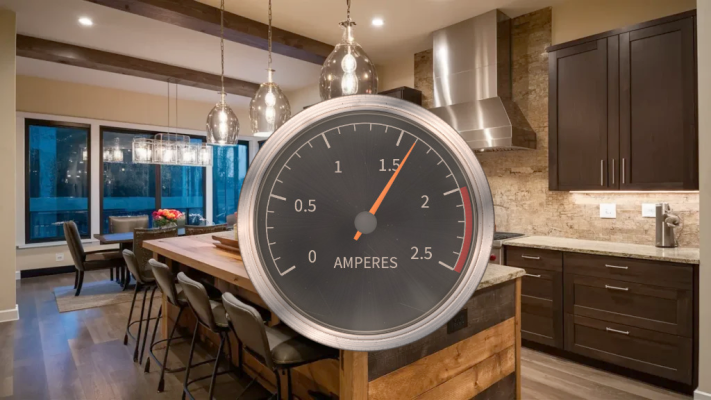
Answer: 1.6 A
